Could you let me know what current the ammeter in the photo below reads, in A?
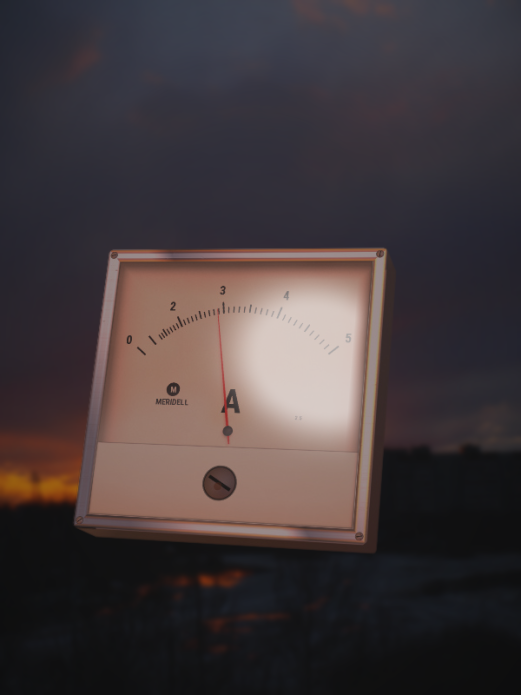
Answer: 2.9 A
